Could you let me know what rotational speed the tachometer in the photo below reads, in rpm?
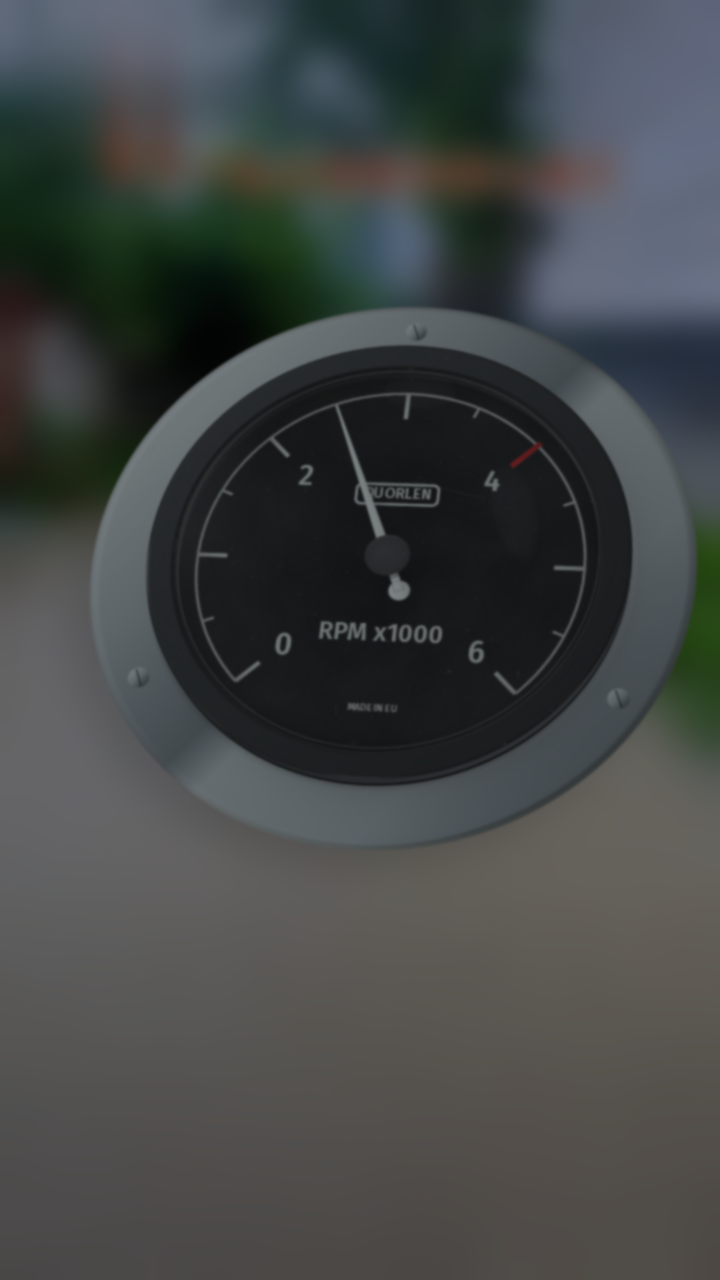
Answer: 2500 rpm
